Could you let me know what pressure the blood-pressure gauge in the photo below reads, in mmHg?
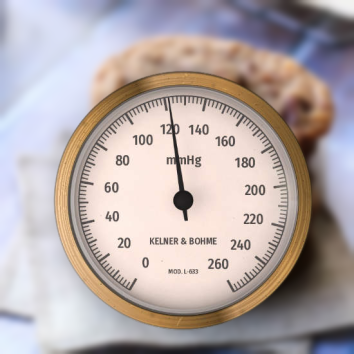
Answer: 122 mmHg
